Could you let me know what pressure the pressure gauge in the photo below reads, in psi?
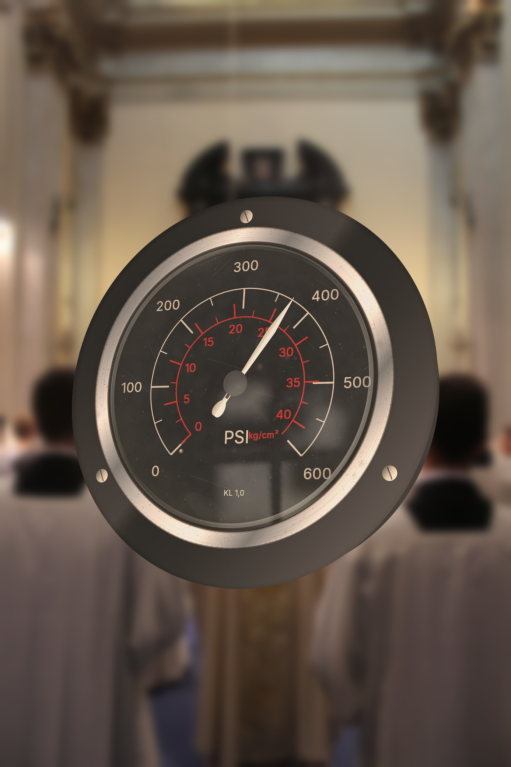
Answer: 375 psi
